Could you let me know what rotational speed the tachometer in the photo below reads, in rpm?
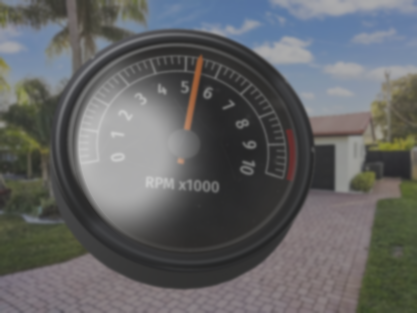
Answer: 5400 rpm
